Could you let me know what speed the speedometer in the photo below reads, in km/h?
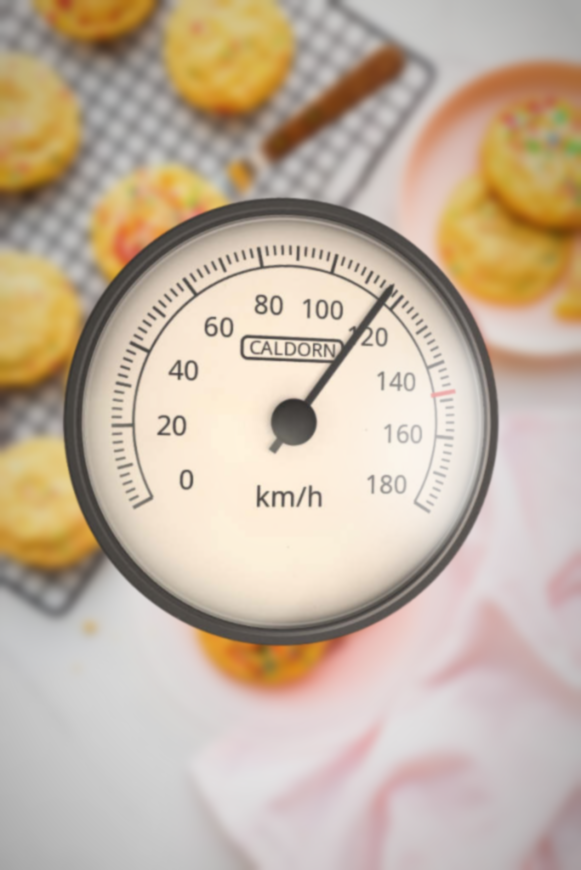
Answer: 116 km/h
